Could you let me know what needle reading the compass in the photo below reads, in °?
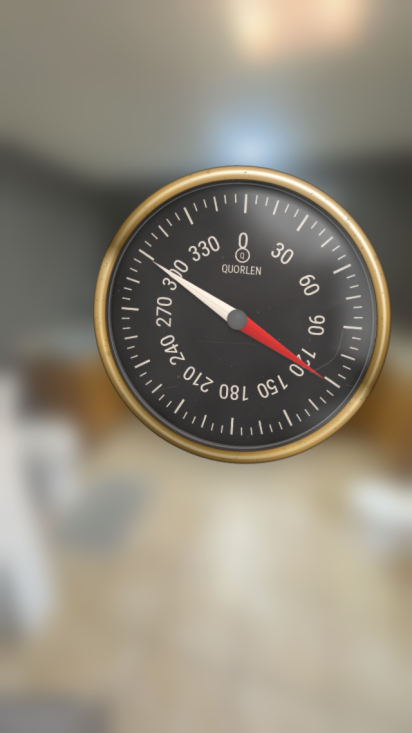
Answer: 120 °
